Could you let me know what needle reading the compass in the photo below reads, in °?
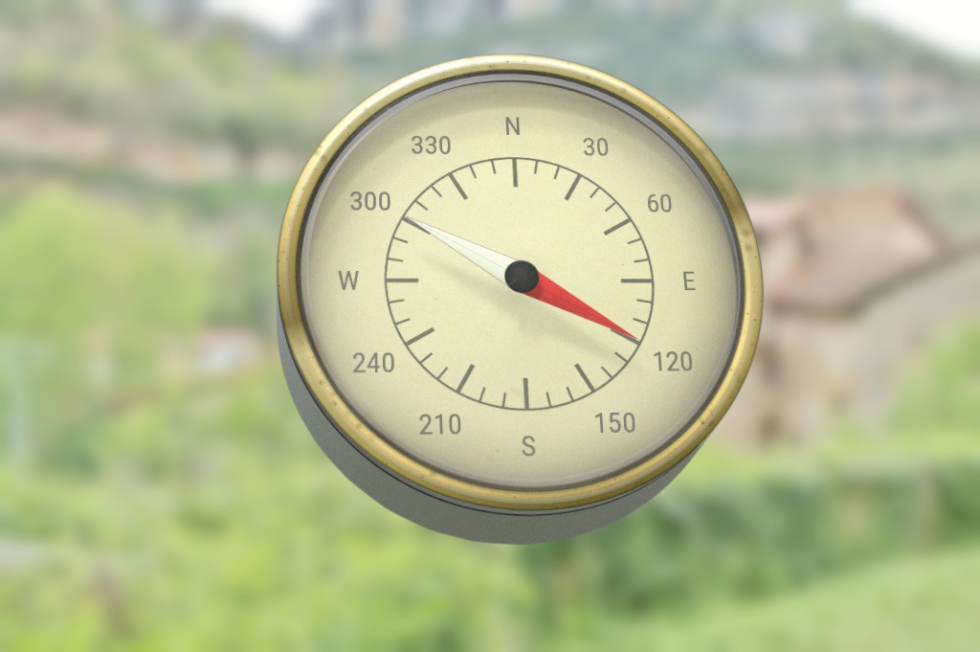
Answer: 120 °
